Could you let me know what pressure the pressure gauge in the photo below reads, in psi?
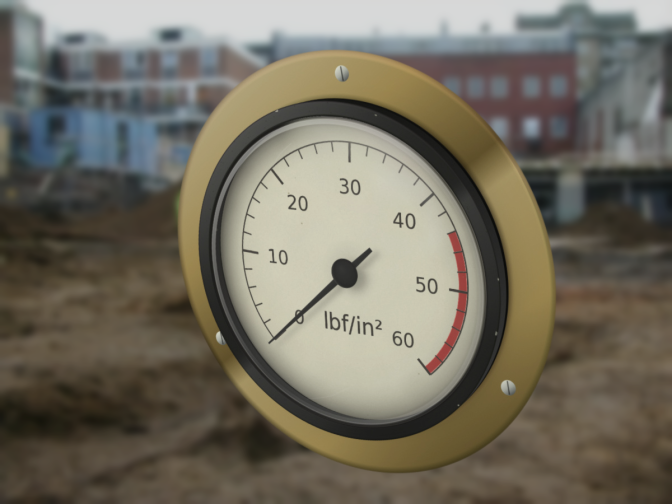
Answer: 0 psi
